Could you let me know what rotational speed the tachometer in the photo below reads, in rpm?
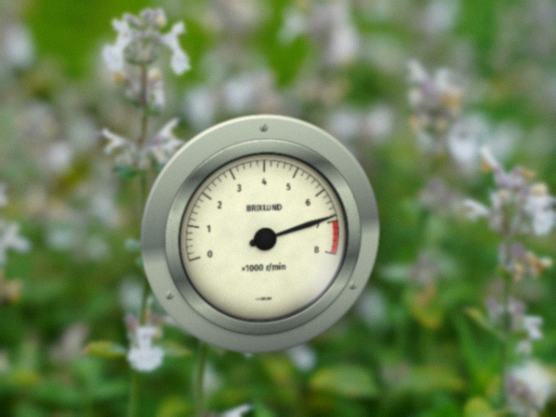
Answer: 6800 rpm
